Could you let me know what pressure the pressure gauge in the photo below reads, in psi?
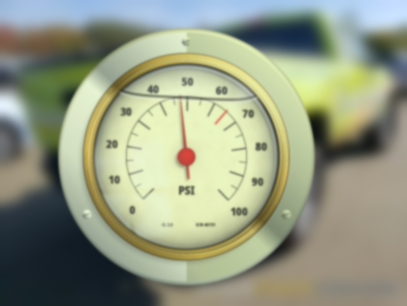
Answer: 47.5 psi
